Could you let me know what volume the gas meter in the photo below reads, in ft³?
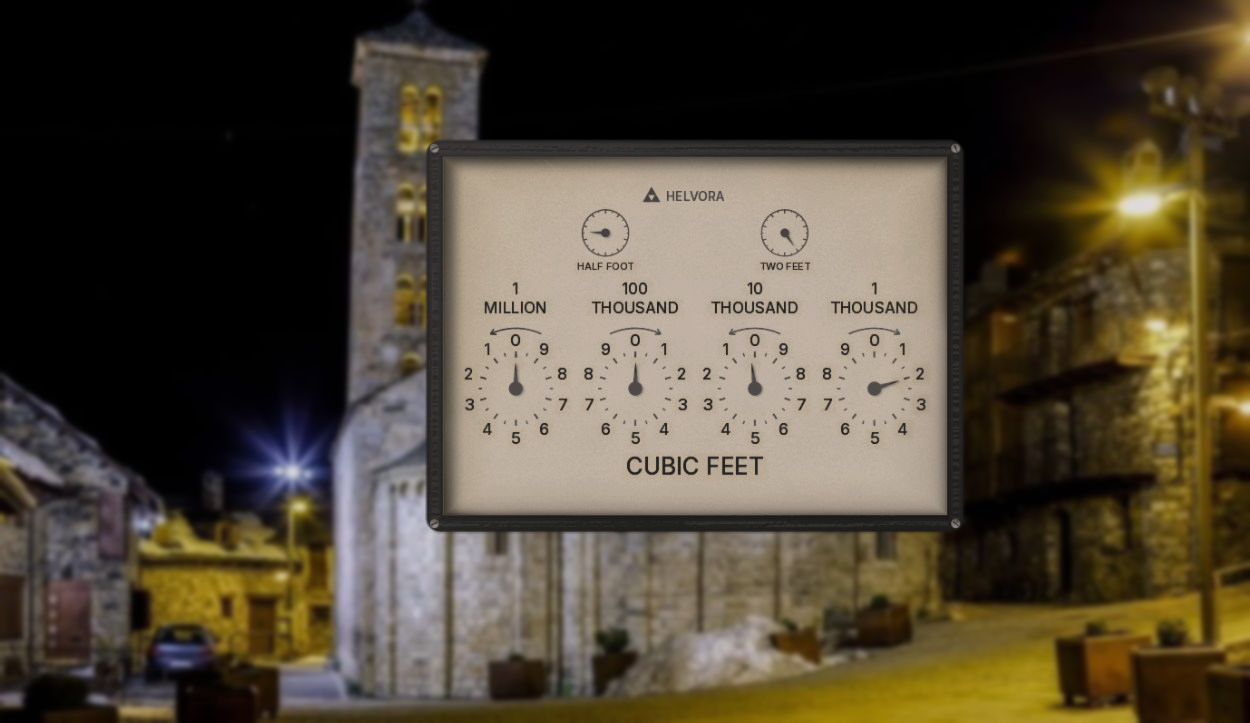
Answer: 200 ft³
